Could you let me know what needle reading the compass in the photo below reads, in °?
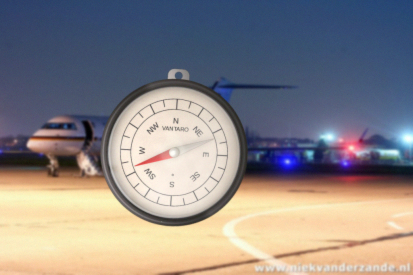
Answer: 247.5 °
